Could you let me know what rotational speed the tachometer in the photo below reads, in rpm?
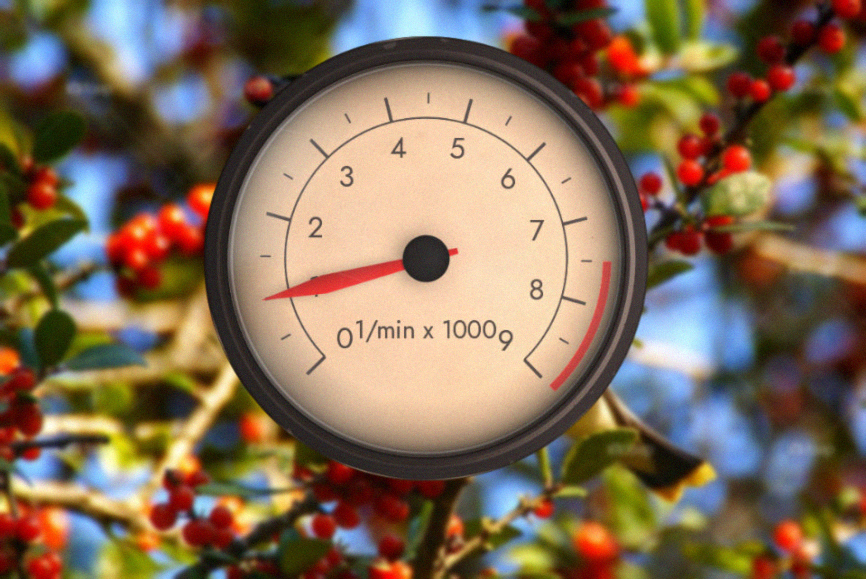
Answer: 1000 rpm
